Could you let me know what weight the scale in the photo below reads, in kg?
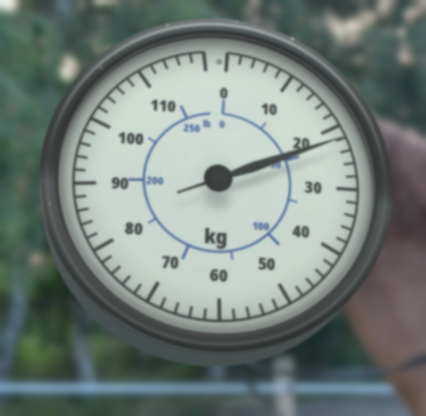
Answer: 22 kg
